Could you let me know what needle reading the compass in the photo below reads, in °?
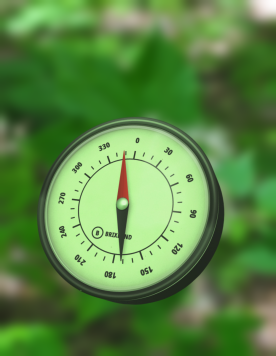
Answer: 350 °
